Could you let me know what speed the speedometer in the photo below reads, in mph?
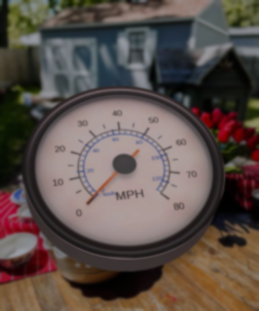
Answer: 0 mph
